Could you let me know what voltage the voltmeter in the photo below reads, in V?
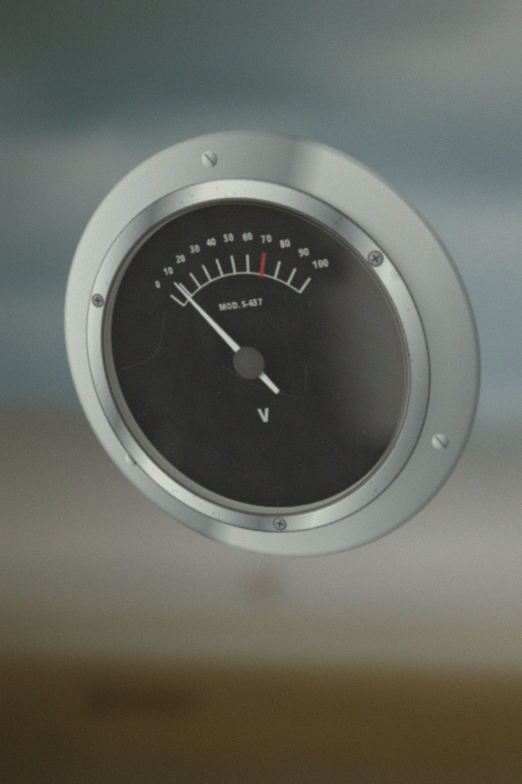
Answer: 10 V
